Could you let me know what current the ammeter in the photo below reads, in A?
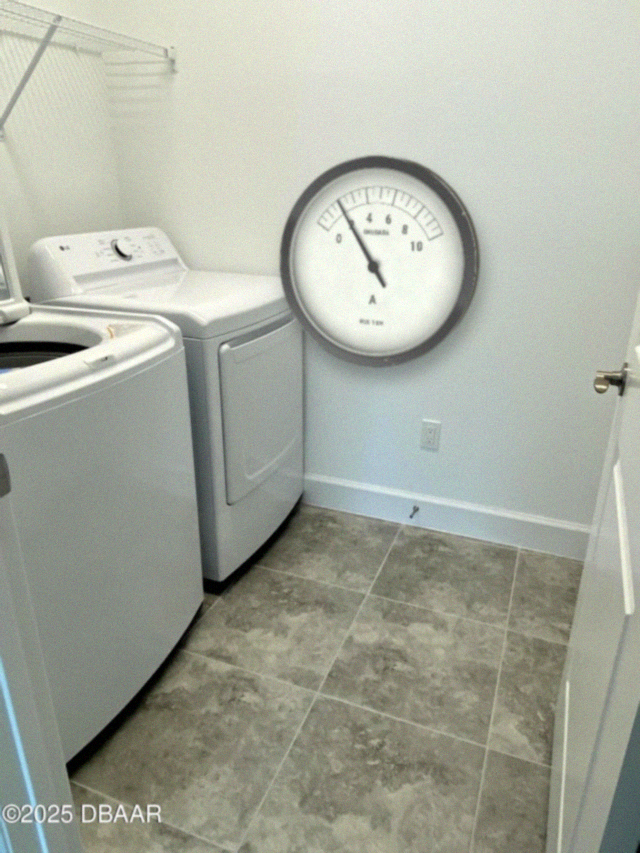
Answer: 2 A
